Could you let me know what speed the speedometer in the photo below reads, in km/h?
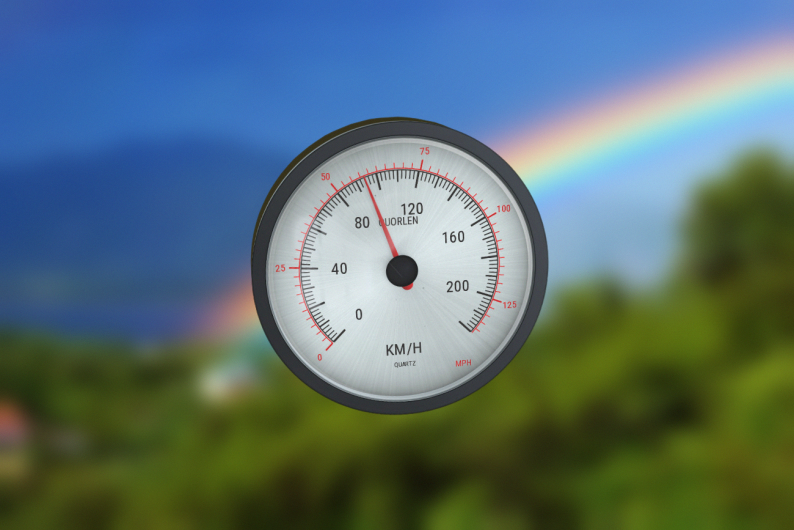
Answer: 94 km/h
